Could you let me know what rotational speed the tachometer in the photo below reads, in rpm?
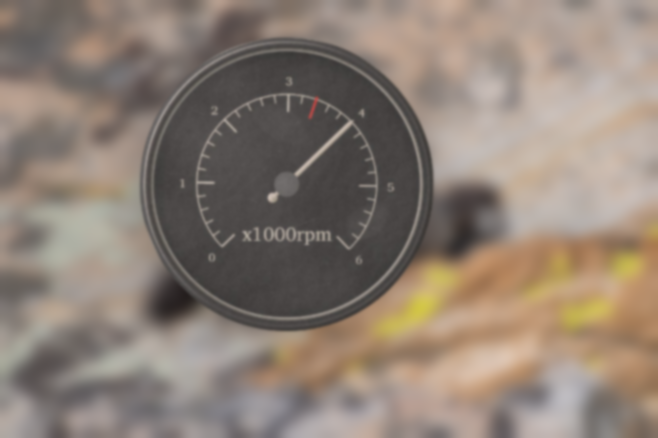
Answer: 4000 rpm
